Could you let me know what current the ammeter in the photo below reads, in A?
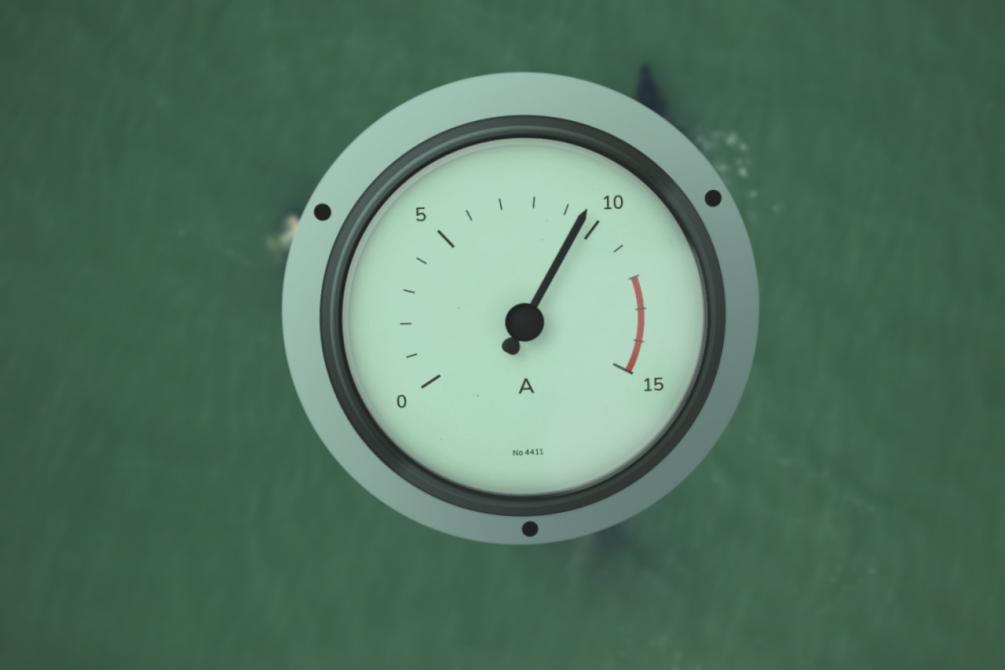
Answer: 9.5 A
